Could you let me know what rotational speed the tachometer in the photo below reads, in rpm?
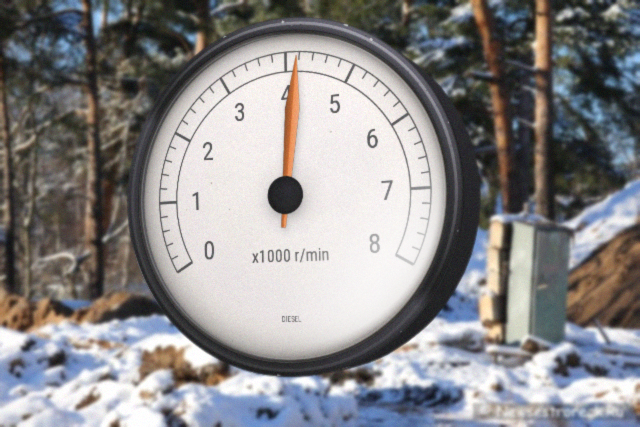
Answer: 4200 rpm
